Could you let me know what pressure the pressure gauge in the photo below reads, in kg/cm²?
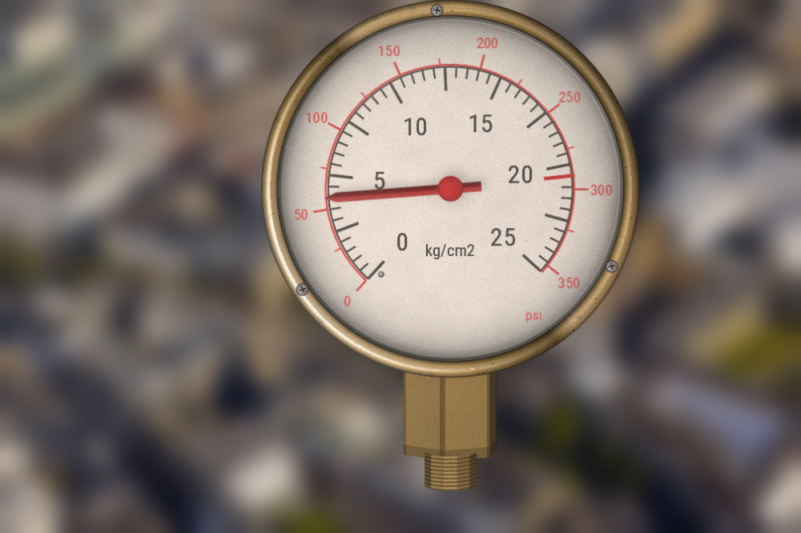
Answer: 4 kg/cm²
